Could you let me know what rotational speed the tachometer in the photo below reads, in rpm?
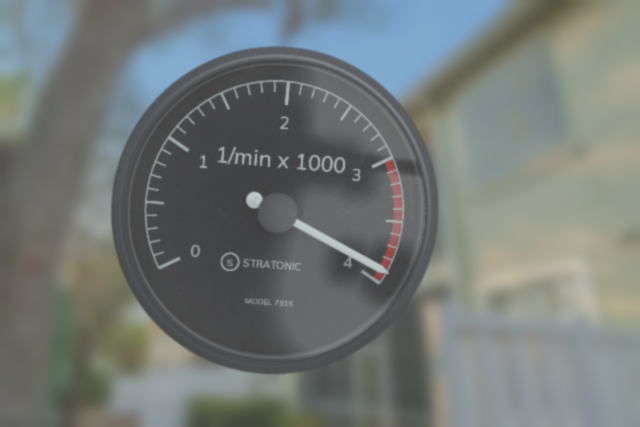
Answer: 3900 rpm
